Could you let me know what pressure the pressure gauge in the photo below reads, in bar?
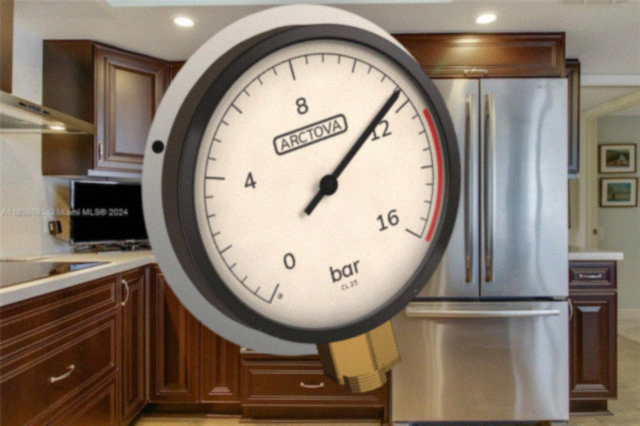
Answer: 11.5 bar
